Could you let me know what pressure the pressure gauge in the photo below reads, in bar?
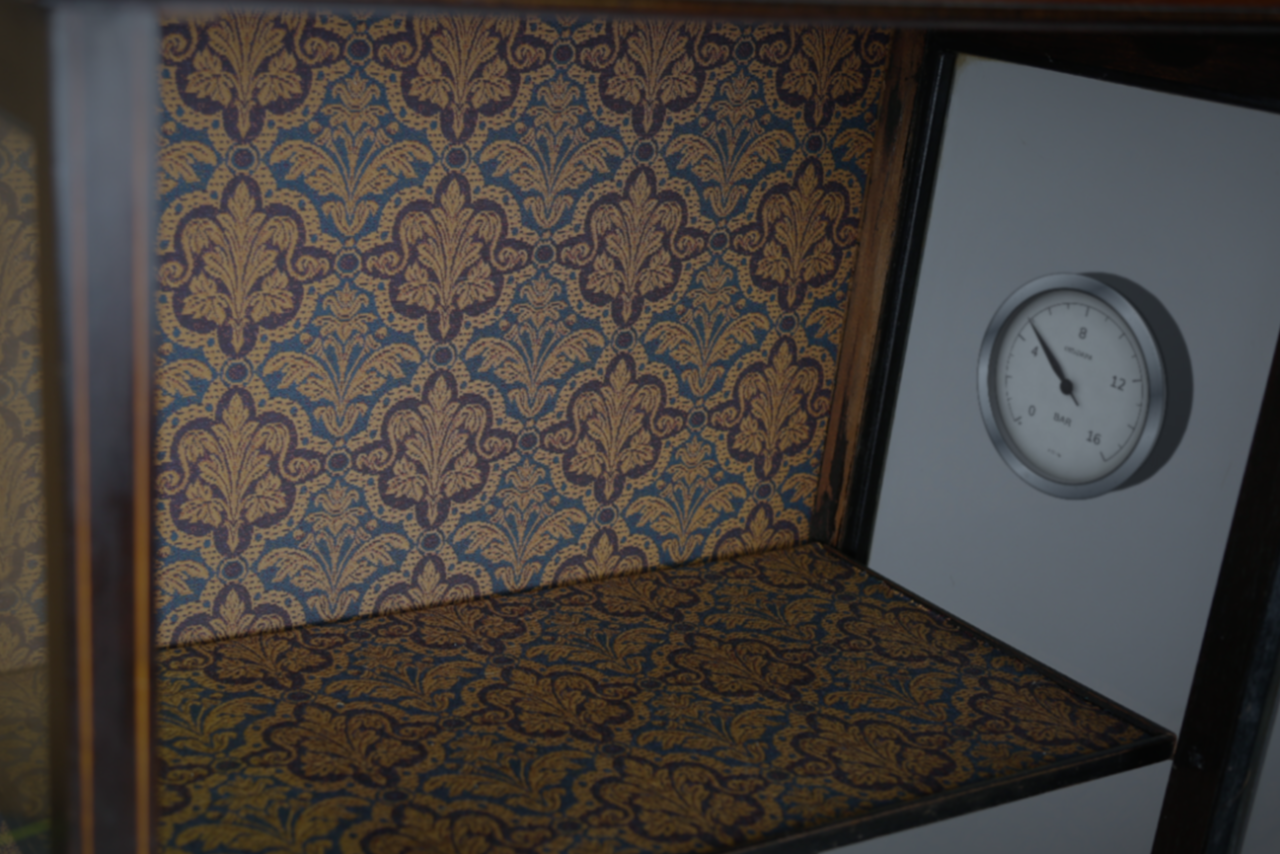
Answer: 5 bar
